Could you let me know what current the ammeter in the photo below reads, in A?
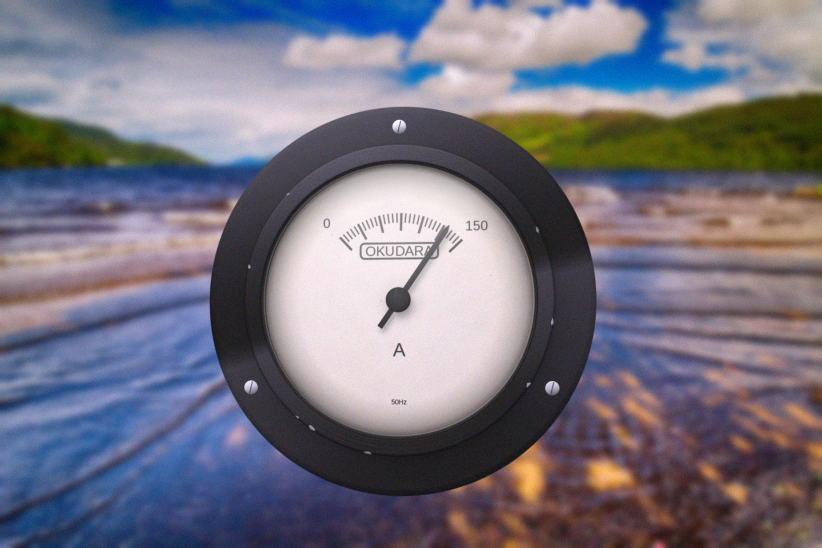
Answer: 130 A
